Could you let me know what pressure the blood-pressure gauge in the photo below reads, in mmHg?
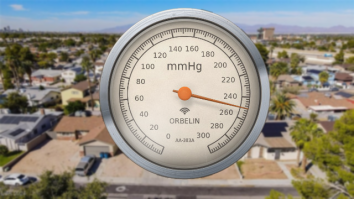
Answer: 250 mmHg
